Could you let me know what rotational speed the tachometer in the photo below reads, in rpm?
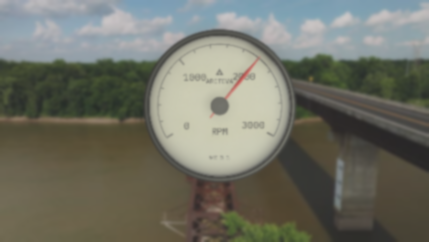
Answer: 2000 rpm
